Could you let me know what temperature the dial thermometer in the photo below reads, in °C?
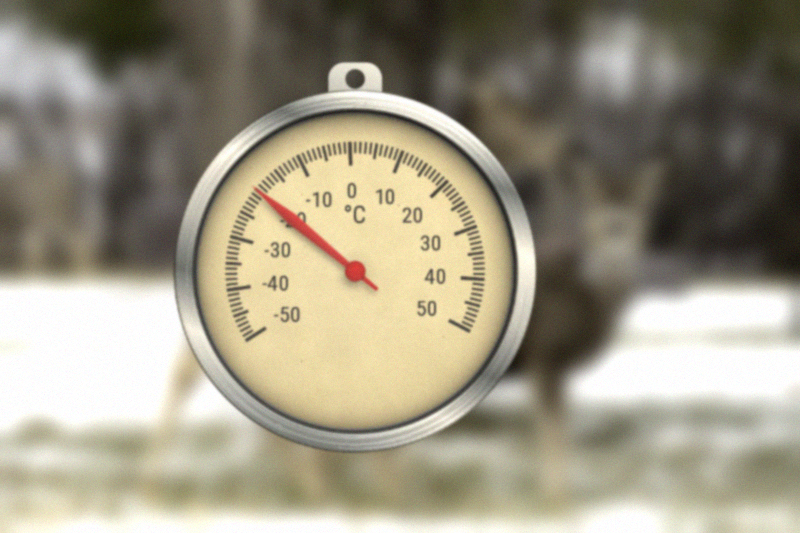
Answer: -20 °C
